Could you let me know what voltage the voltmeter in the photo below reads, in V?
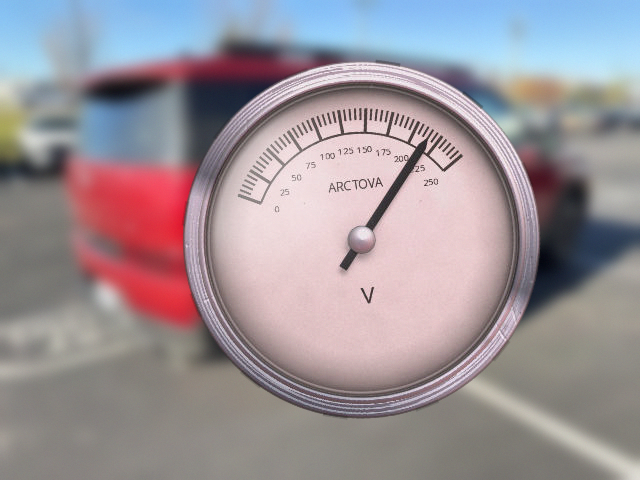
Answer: 215 V
